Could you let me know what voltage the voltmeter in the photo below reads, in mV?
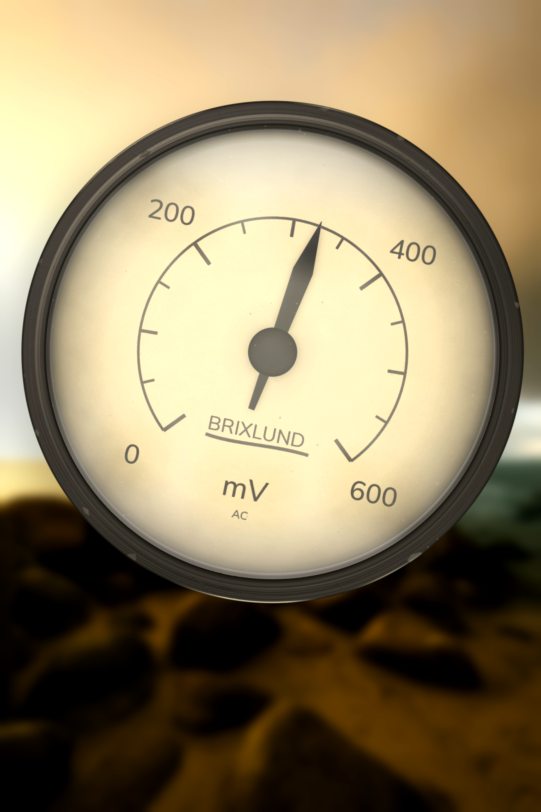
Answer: 325 mV
